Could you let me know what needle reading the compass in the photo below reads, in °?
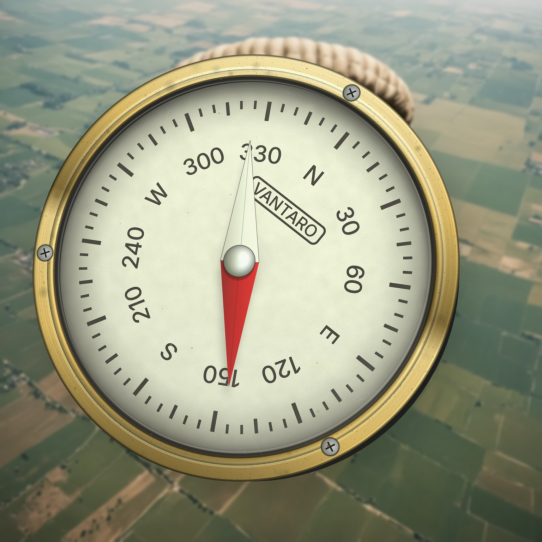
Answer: 145 °
